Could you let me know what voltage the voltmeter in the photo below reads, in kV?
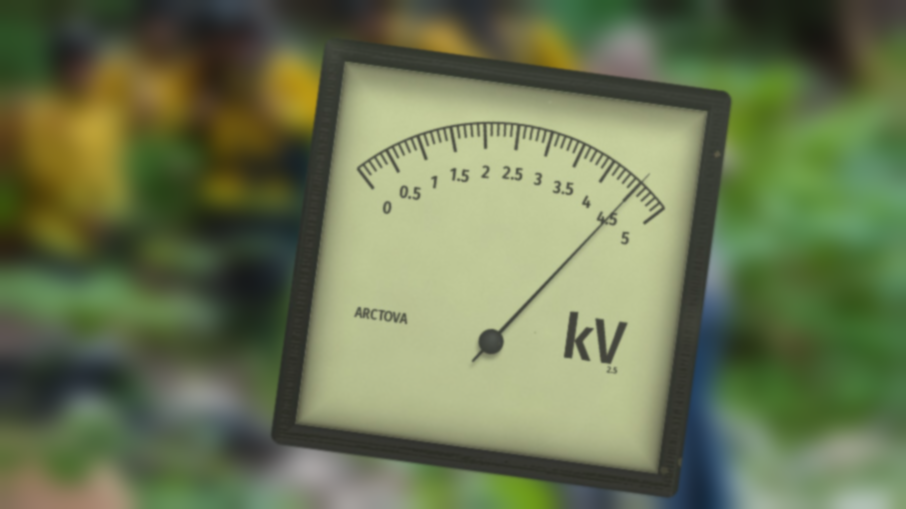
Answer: 4.5 kV
